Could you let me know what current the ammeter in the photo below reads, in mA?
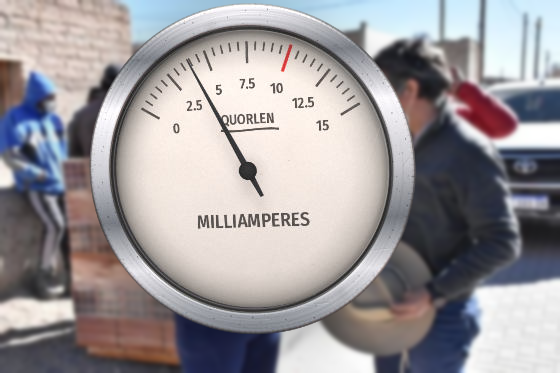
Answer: 4 mA
